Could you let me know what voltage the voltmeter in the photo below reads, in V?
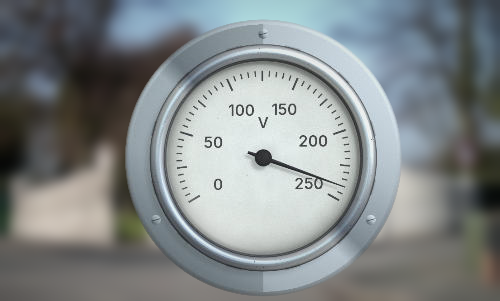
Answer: 240 V
